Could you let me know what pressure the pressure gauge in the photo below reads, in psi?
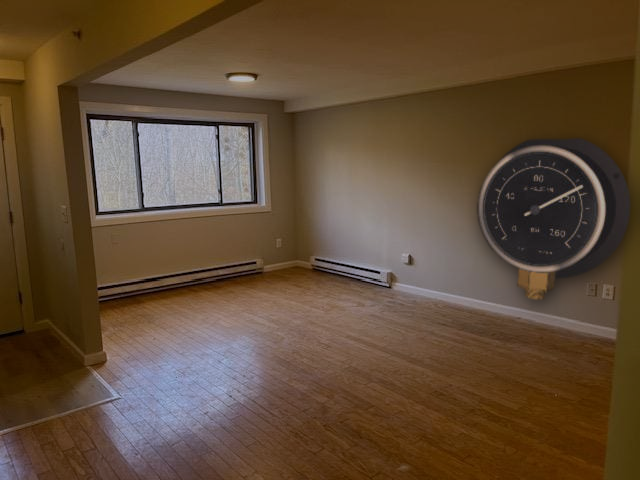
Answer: 115 psi
